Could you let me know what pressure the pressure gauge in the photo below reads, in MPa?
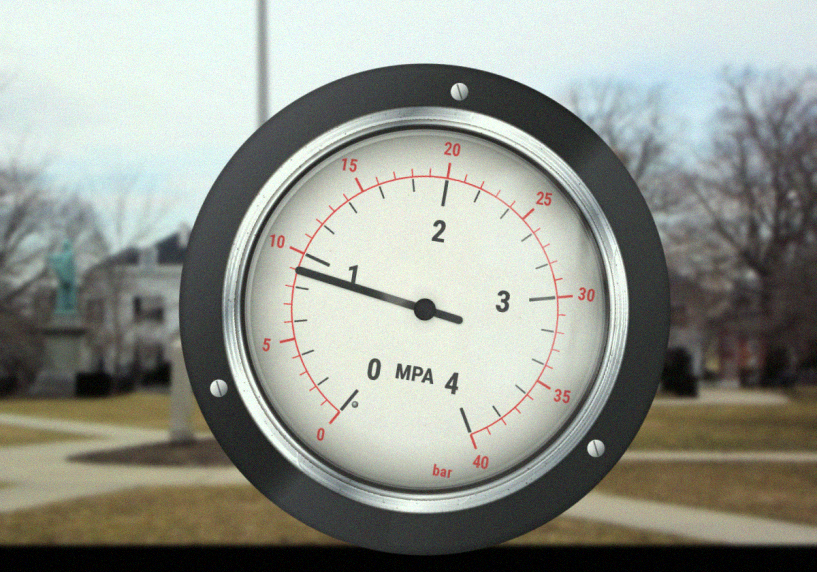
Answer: 0.9 MPa
